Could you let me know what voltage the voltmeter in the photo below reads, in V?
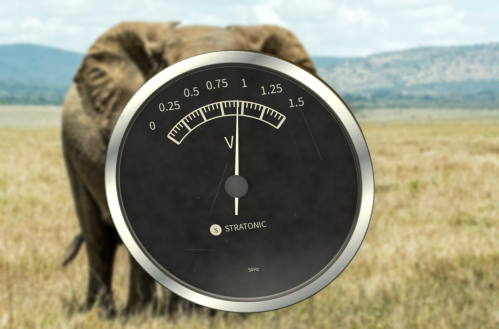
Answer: 0.95 V
